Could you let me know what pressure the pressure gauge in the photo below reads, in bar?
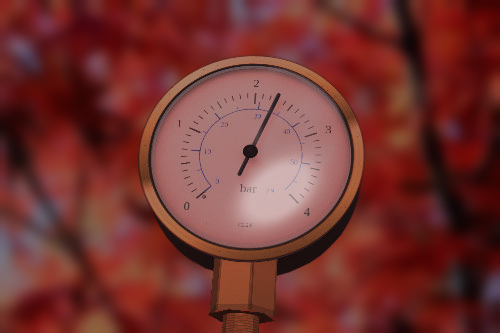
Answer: 2.3 bar
